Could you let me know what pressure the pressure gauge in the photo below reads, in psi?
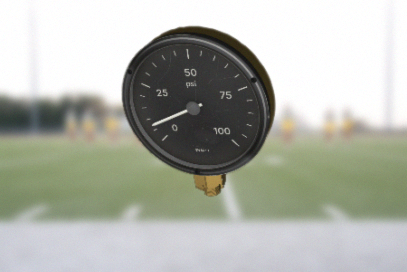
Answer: 7.5 psi
